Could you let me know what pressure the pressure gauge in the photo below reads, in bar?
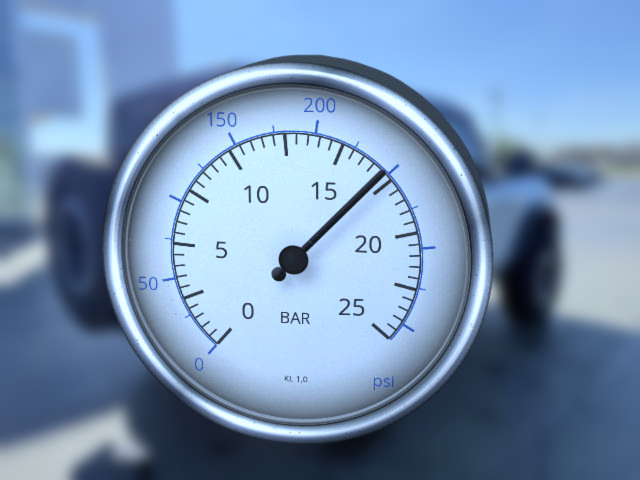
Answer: 17 bar
